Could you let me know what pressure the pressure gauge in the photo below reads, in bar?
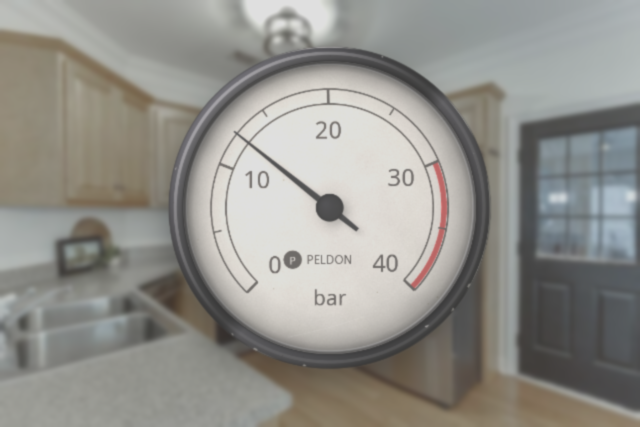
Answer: 12.5 bar
